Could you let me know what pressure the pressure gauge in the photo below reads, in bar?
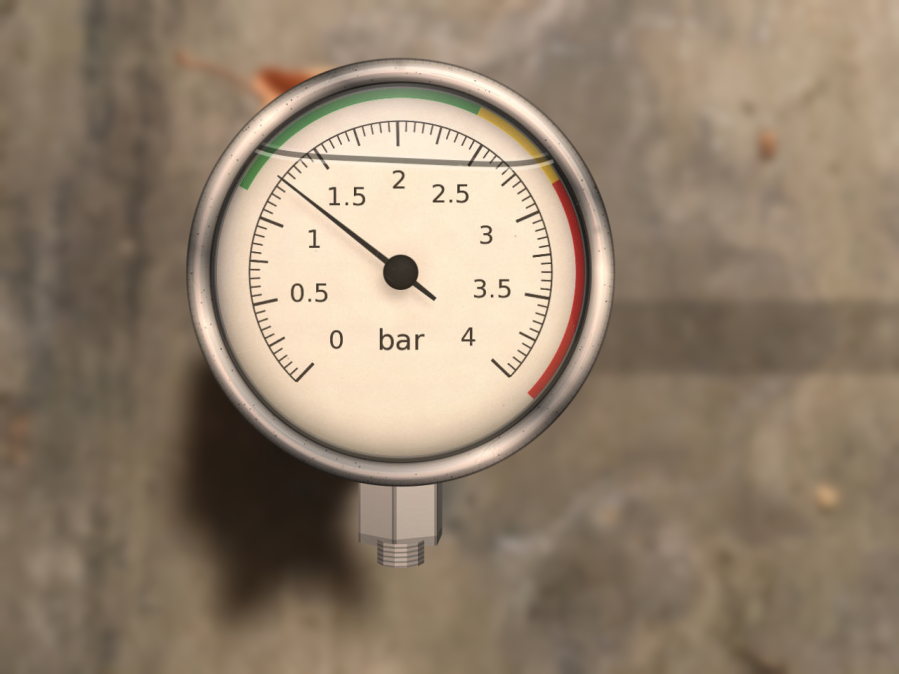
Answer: 1.25 bar
